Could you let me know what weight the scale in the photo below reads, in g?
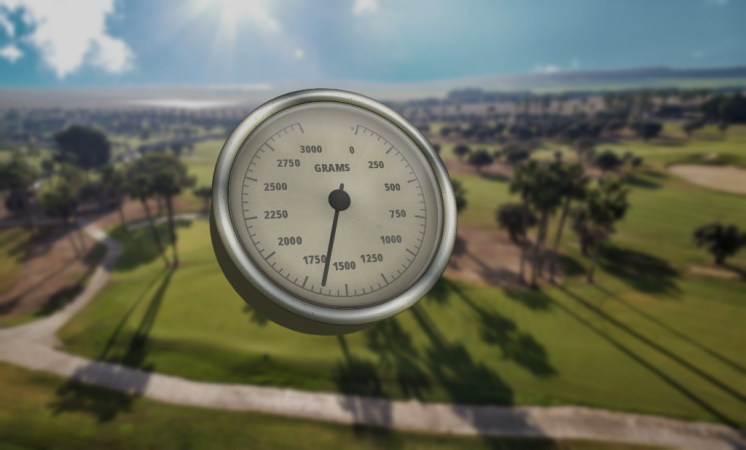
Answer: 1650 g
